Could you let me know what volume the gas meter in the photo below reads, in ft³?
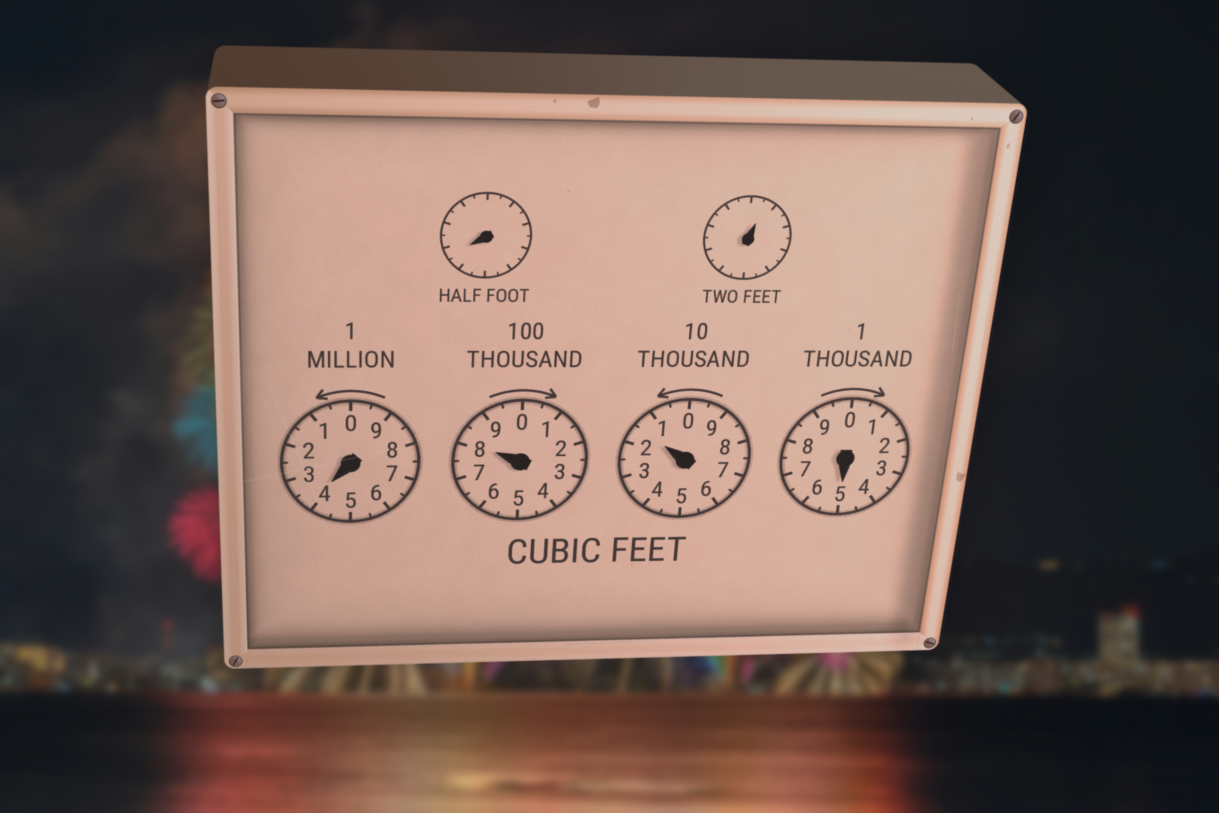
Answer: 381500 ft³
